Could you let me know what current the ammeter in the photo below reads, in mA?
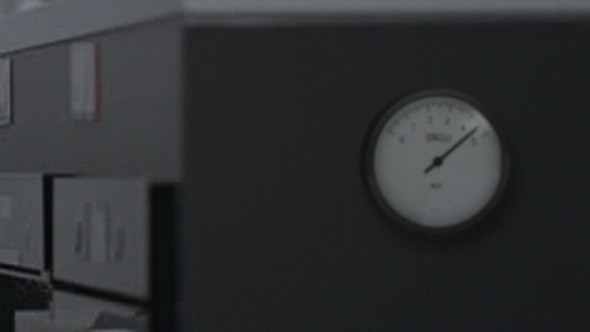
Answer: 4.5 mA
